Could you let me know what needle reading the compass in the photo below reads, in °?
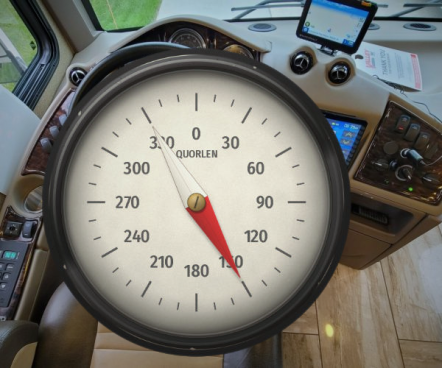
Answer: 150 °
